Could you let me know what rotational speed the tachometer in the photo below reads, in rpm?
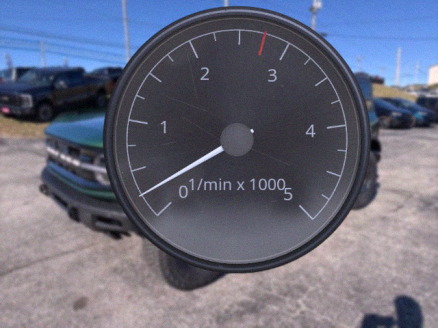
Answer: 250 rpm
